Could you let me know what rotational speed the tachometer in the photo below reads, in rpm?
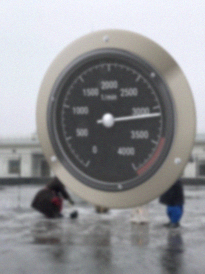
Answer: 3100 rpm
